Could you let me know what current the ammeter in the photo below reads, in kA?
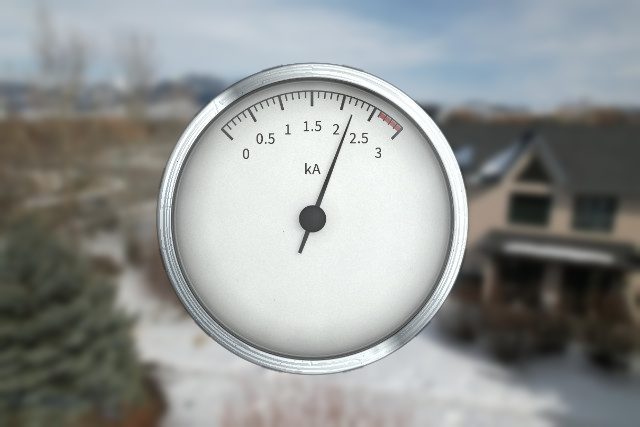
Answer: 2.2 kA
